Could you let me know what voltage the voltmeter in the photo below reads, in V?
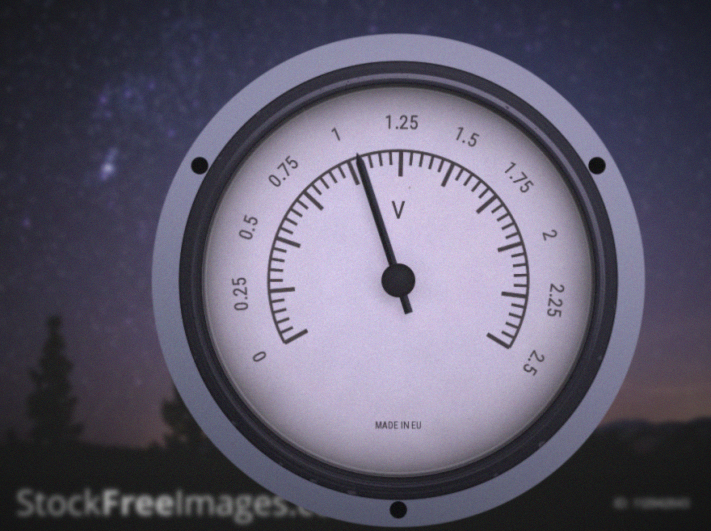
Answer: 1.05 V
